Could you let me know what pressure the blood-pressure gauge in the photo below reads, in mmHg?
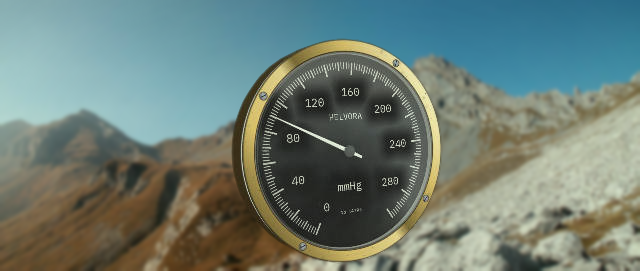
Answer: 90 mmHg
